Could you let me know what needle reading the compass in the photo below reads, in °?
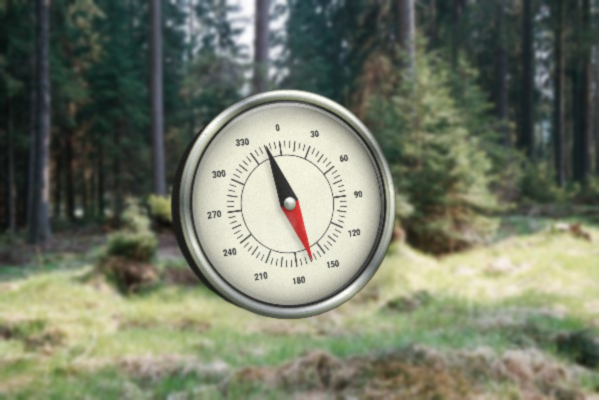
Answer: 165 °
